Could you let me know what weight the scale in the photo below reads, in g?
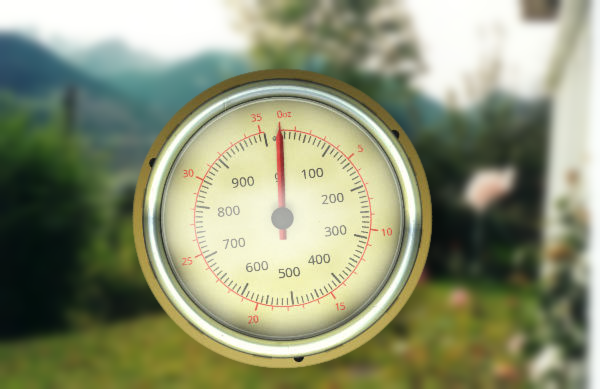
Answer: 0 g
